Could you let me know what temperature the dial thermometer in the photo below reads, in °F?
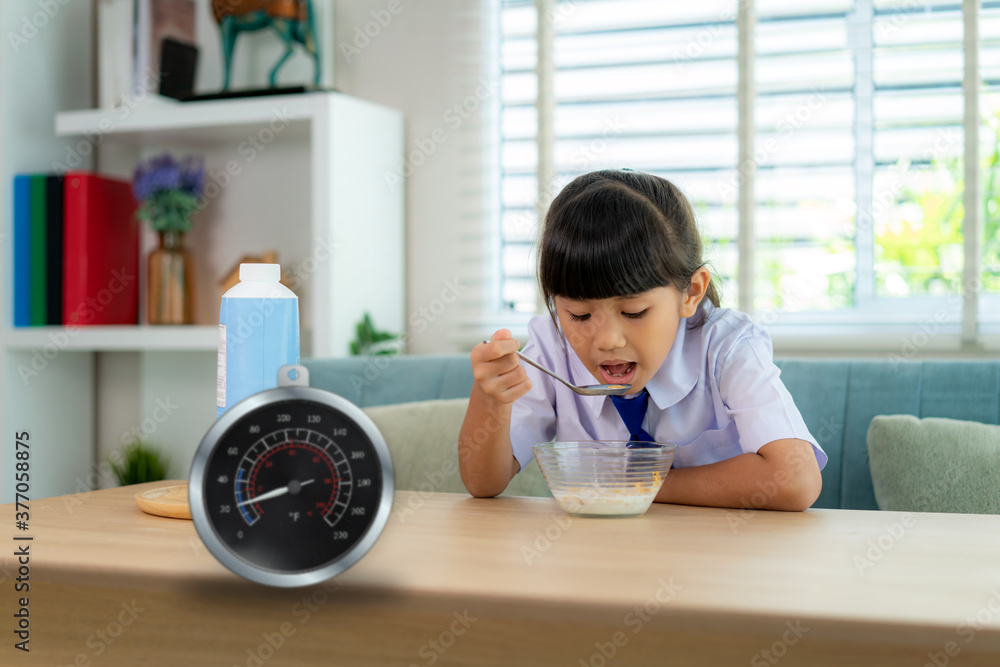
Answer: 20 °F
